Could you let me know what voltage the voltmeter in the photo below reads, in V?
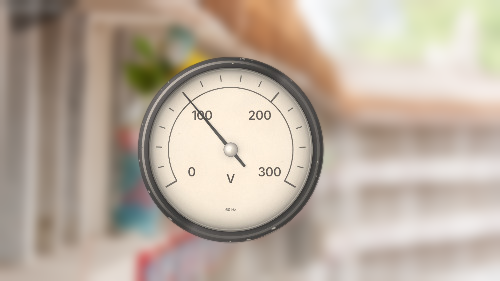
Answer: 100 V
